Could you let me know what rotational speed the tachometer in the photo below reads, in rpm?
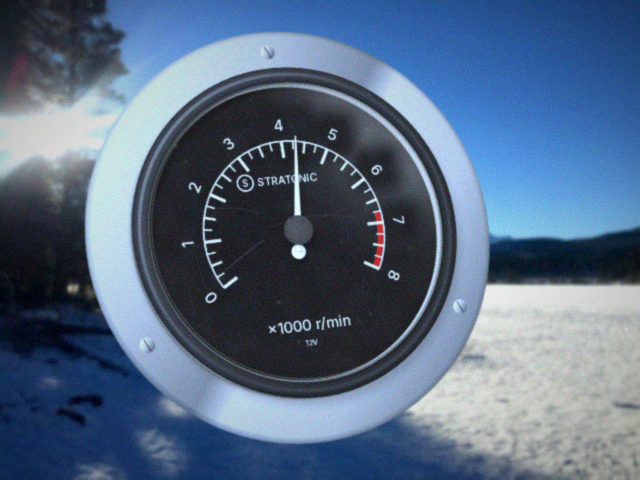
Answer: 4250 rpm
